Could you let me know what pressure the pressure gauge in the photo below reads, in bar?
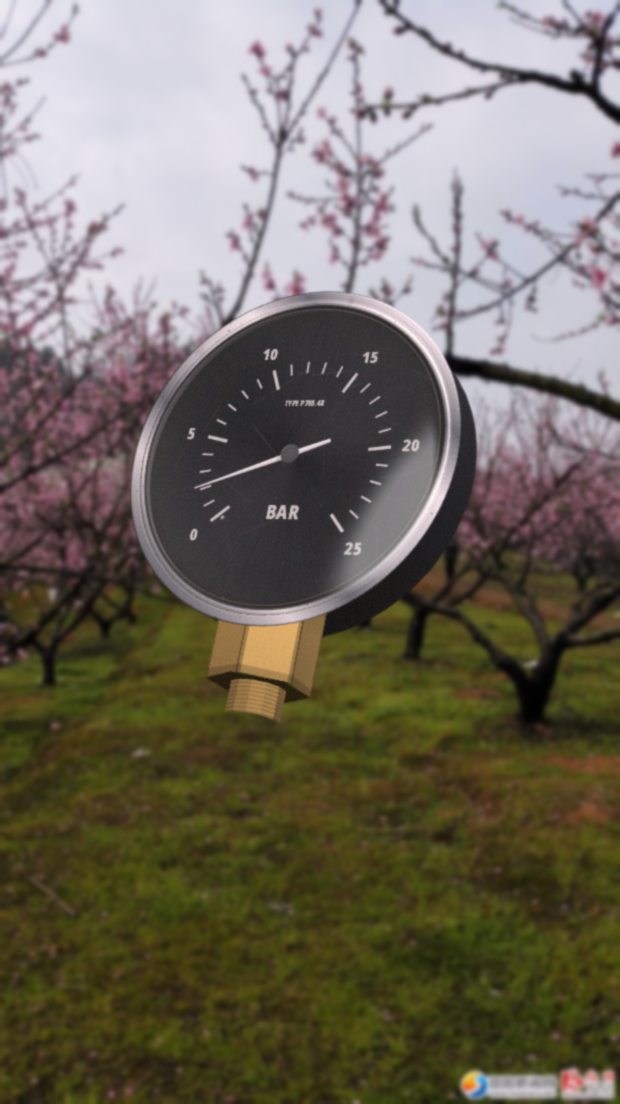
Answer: 2 bar
